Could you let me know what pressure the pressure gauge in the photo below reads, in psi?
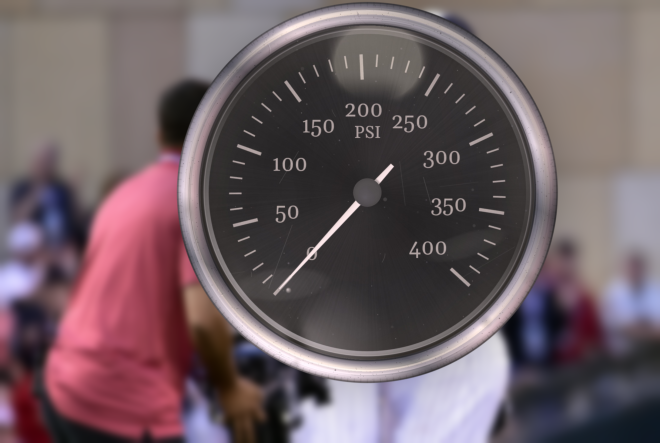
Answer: 0 psi
